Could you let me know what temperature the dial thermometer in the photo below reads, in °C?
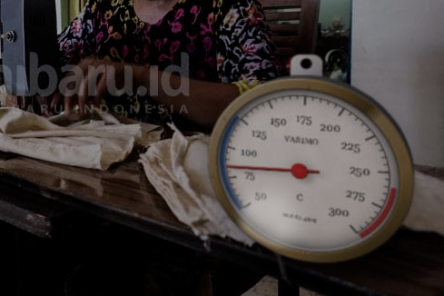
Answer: 85 °C
